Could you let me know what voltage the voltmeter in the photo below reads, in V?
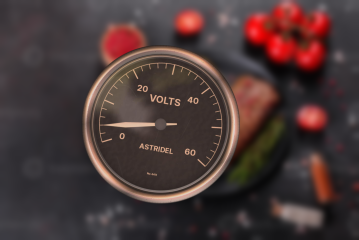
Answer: 4 V
